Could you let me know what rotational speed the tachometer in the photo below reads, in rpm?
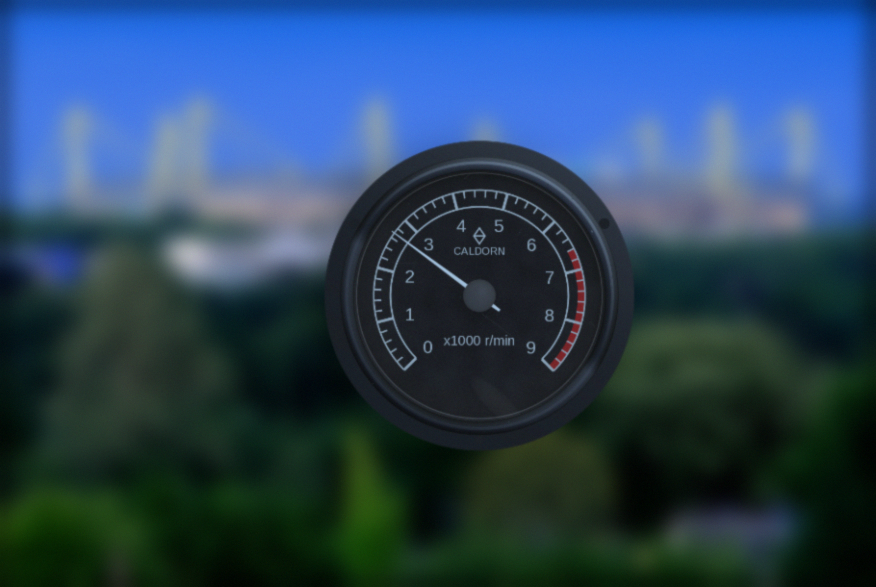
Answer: 2700 rpm
